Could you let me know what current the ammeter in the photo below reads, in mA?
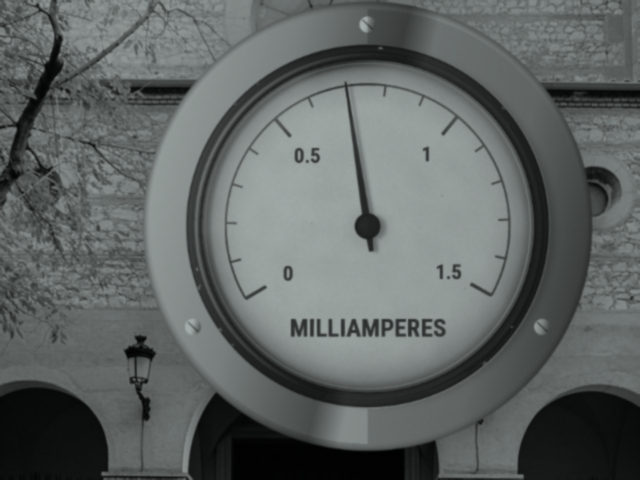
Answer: 0.7 mA
